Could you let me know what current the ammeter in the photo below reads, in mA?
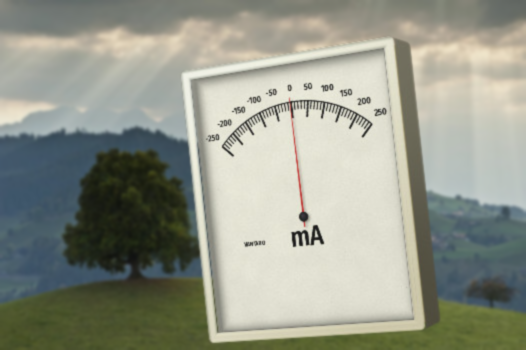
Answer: 0 mA
